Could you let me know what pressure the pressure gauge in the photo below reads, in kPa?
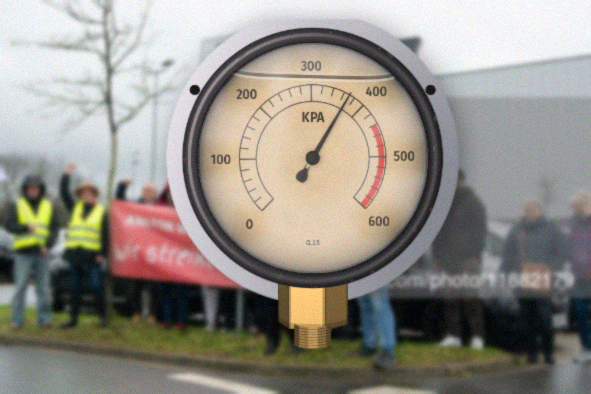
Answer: 370 kPa
